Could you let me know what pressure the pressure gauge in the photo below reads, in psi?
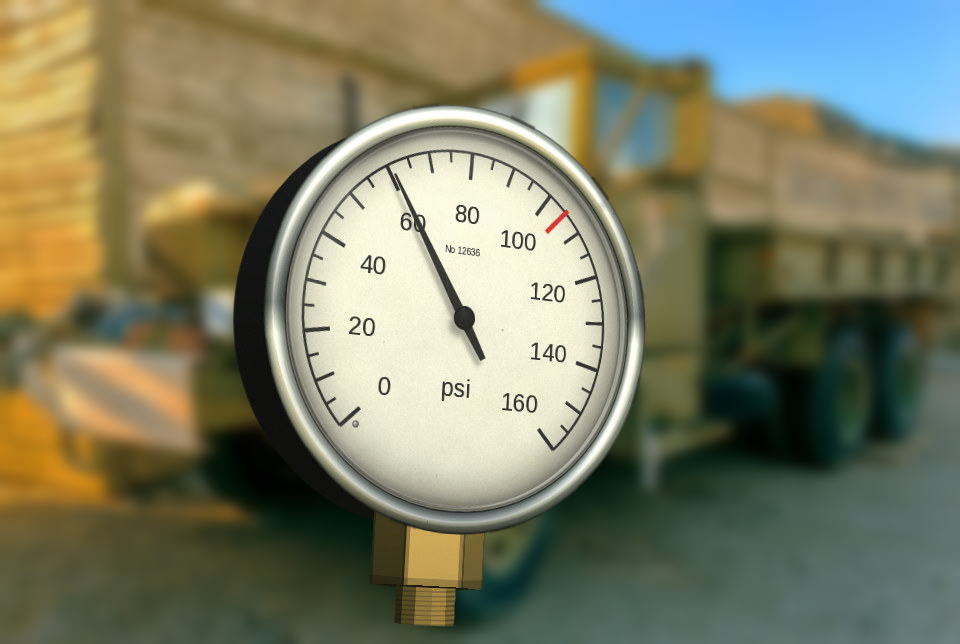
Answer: 60 psi
